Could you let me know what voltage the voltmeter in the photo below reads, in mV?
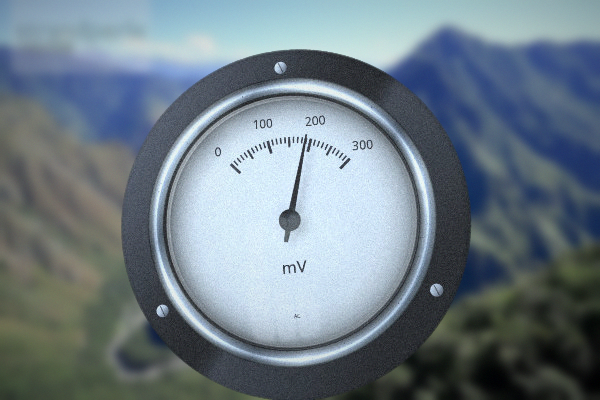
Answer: 190 mV
